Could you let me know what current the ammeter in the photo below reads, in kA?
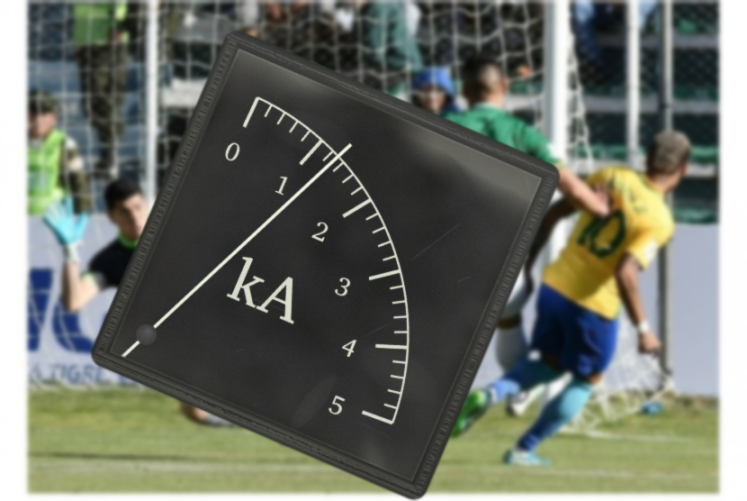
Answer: 1.3 kA
